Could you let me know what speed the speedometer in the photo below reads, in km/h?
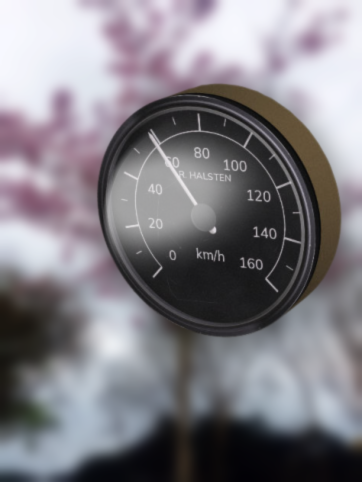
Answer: 60 km/h
